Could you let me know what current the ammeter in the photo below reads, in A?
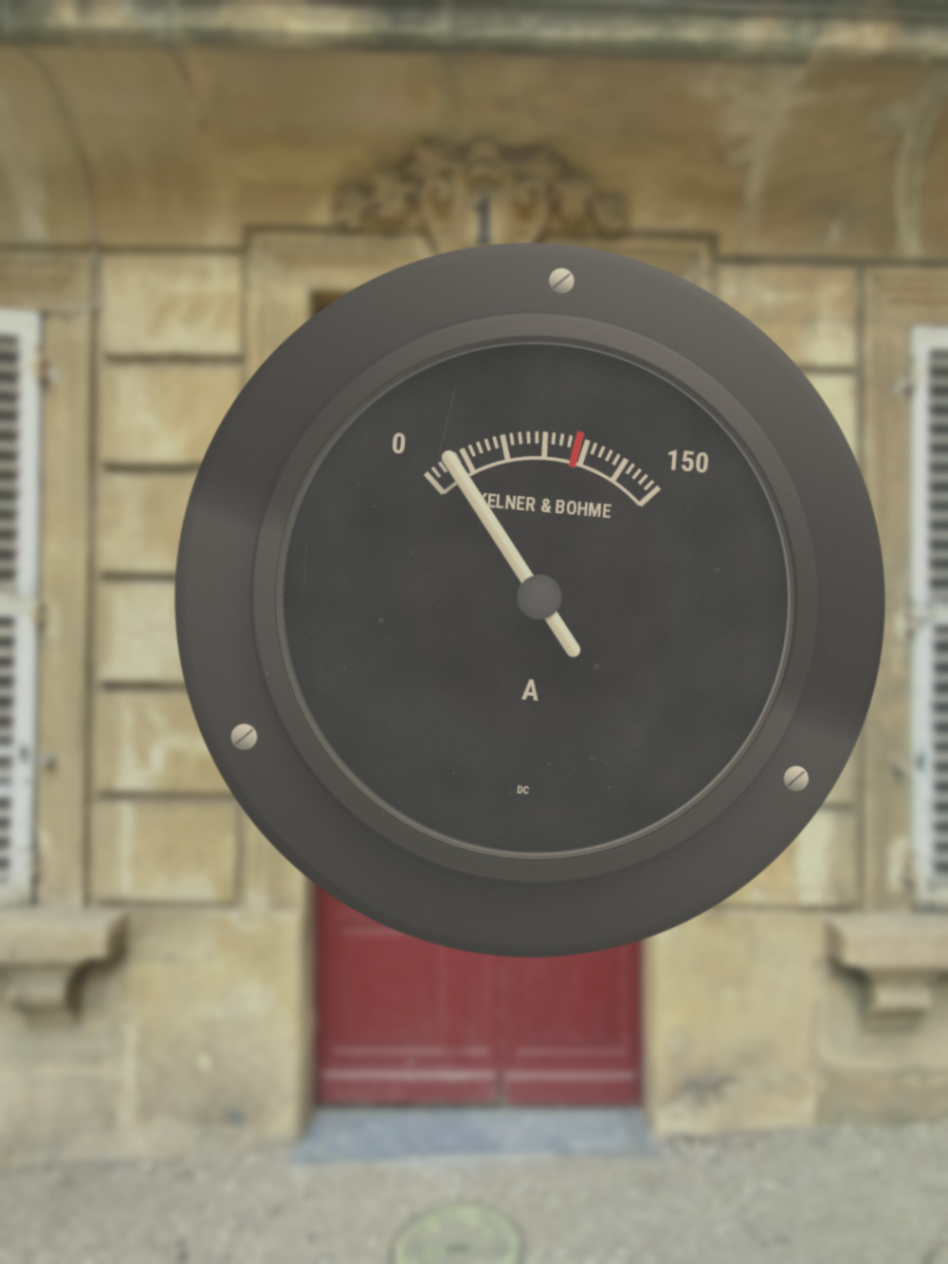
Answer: 15 A
